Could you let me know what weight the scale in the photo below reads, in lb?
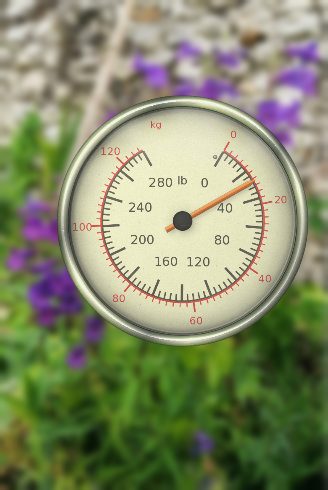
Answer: 28 lb
